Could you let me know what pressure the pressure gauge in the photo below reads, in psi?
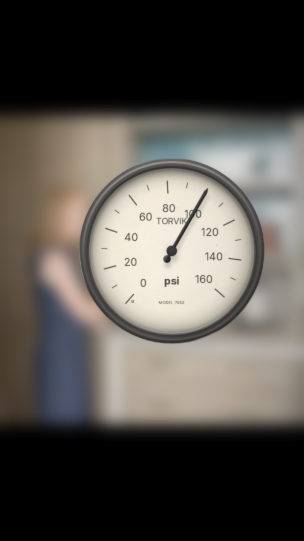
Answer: 100 psi
